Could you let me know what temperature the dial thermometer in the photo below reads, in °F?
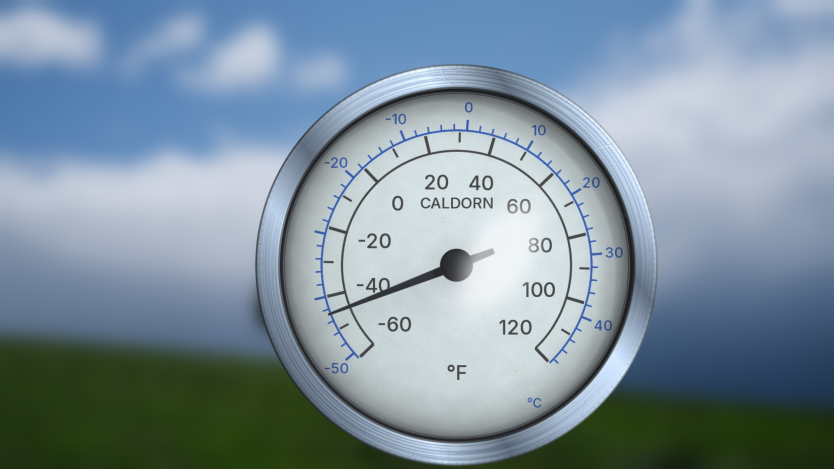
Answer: -45 °F
